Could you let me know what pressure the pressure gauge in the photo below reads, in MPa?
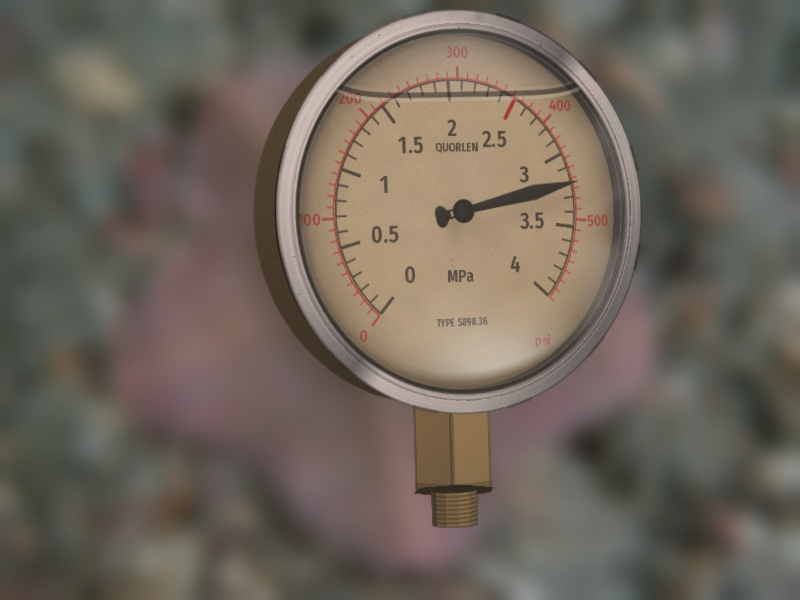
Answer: 3.2 MPa
